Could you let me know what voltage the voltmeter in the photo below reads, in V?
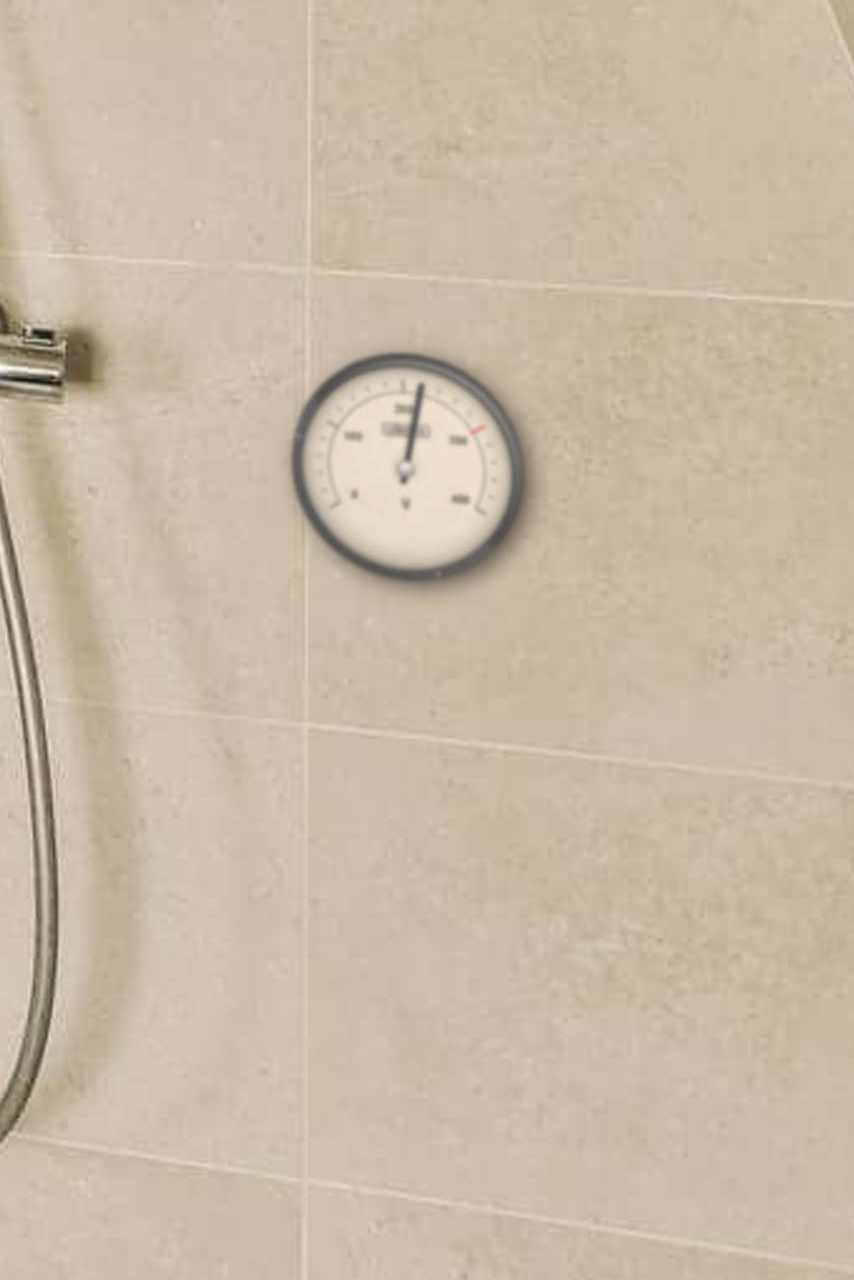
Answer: 220 V
